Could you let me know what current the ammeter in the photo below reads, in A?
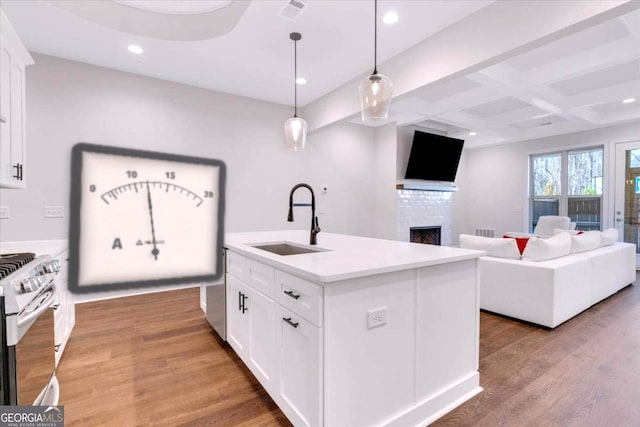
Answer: 12 A
